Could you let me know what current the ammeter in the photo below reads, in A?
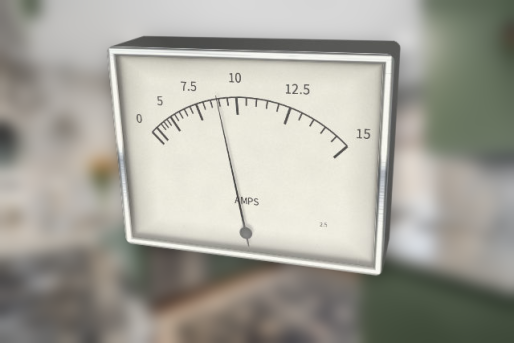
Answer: 9 A
